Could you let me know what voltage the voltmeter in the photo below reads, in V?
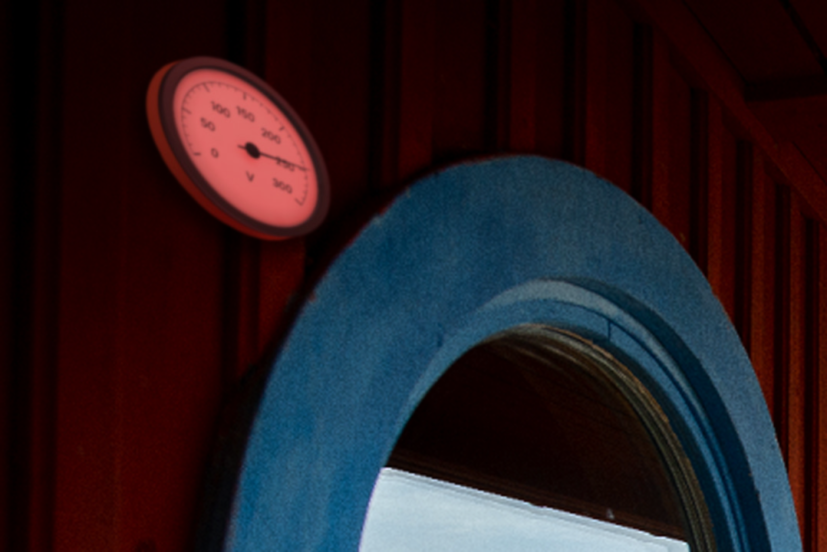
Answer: 250 V
